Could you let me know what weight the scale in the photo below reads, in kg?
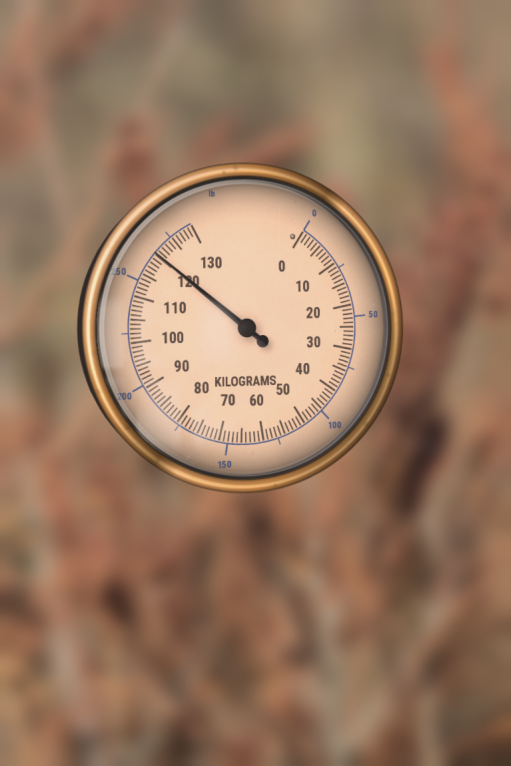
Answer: 120 kg
